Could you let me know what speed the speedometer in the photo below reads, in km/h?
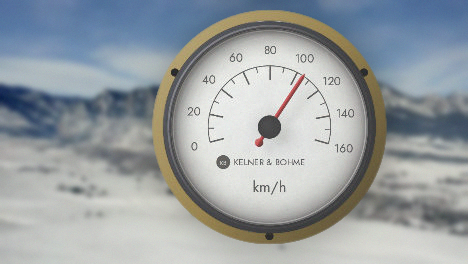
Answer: 105 km/h
